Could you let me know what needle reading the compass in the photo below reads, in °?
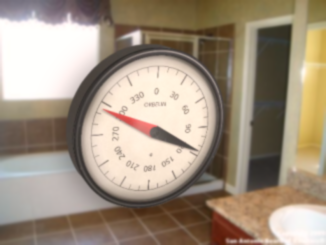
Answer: 295 °
